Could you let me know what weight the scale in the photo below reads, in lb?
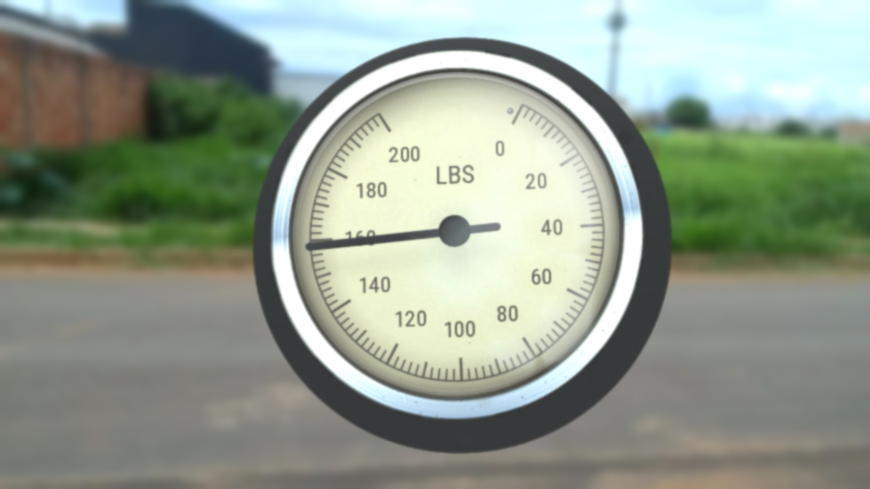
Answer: 158 lb
